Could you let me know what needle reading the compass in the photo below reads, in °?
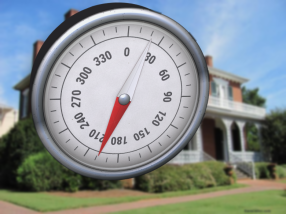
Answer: 200 °
